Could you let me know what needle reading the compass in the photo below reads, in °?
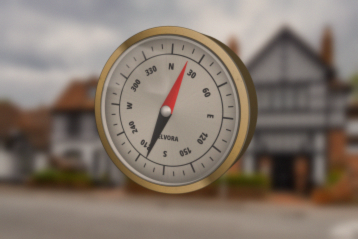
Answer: 20 °
